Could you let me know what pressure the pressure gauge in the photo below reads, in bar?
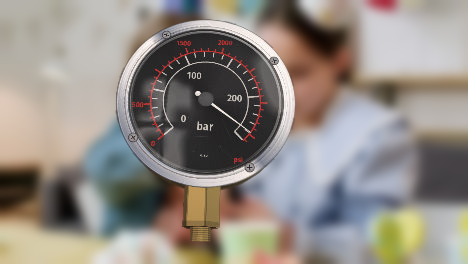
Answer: 240 bar
